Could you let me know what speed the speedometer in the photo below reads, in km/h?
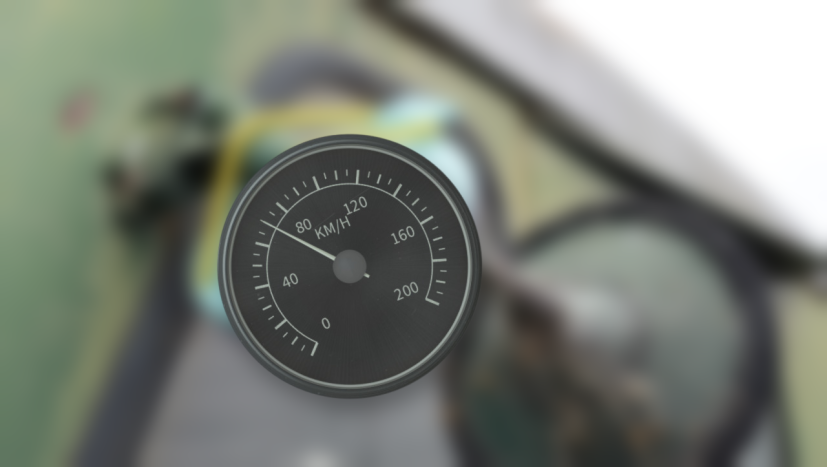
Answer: 70 km/h
